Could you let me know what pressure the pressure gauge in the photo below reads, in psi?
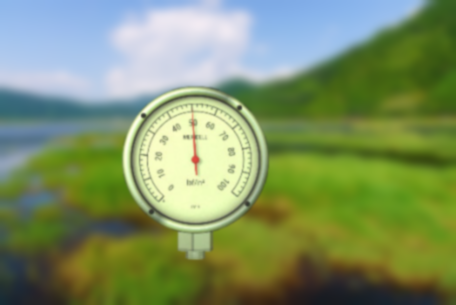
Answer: 50 psi
